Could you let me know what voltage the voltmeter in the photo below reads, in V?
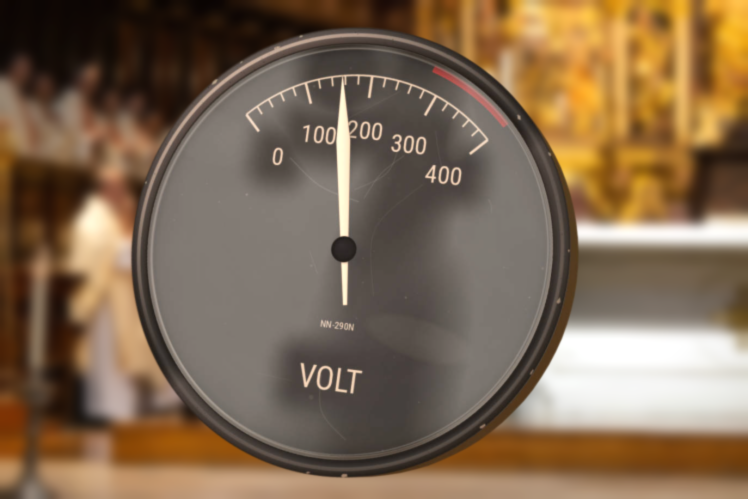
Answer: 160 V
